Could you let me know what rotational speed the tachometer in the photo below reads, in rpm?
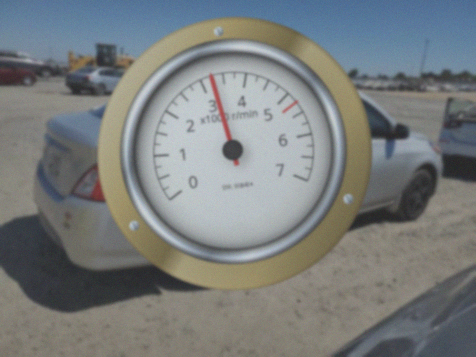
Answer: 3250 rpm
